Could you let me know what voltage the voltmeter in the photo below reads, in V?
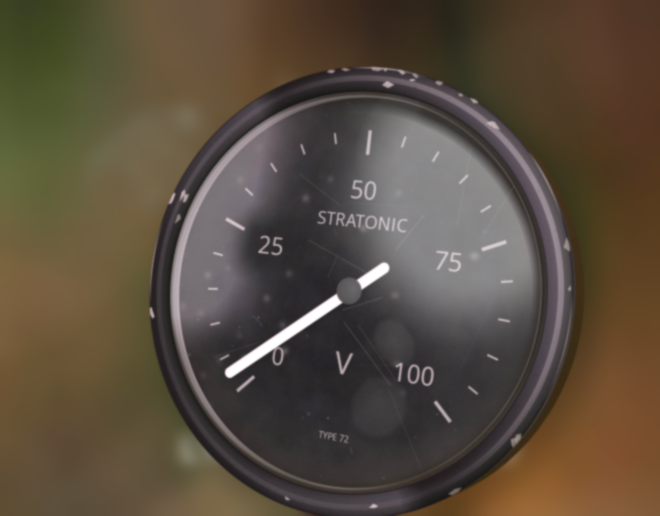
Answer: 2.5 V
